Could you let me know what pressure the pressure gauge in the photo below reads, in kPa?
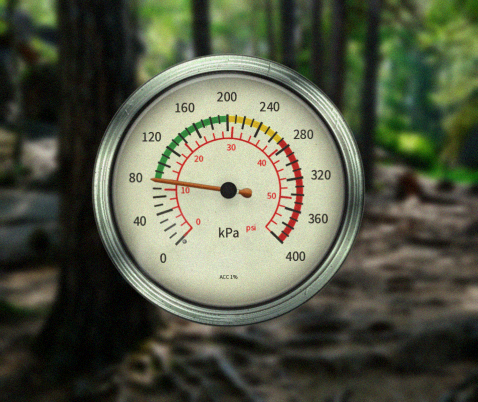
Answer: 80 kPa
